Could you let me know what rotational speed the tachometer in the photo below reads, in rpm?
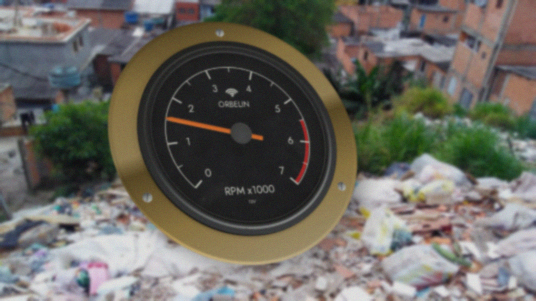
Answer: 1500 rpm
